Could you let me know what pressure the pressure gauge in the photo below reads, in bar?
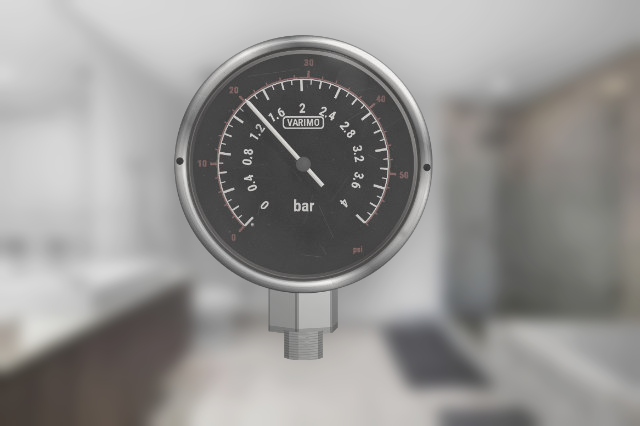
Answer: 1.4 bar
